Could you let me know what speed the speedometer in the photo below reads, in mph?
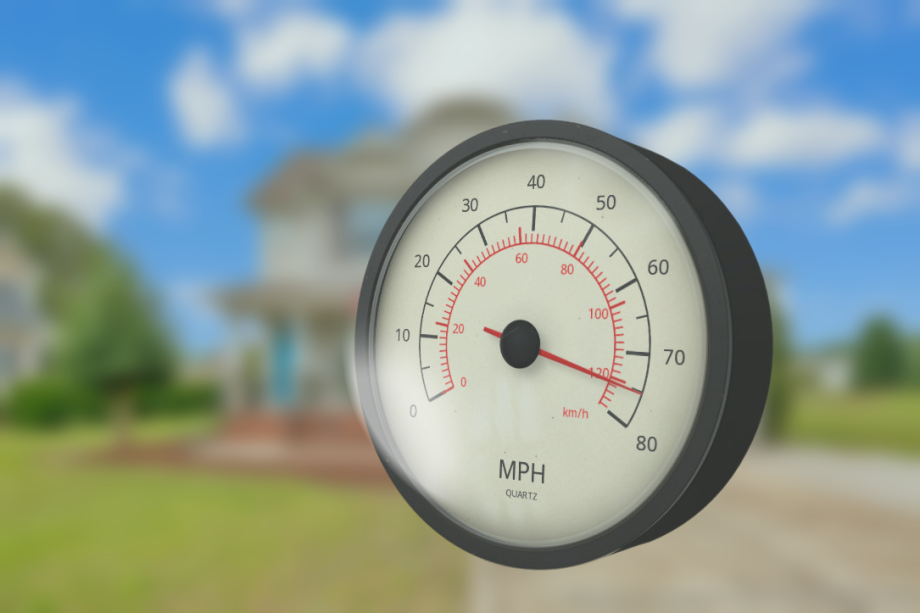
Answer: 75 mph
